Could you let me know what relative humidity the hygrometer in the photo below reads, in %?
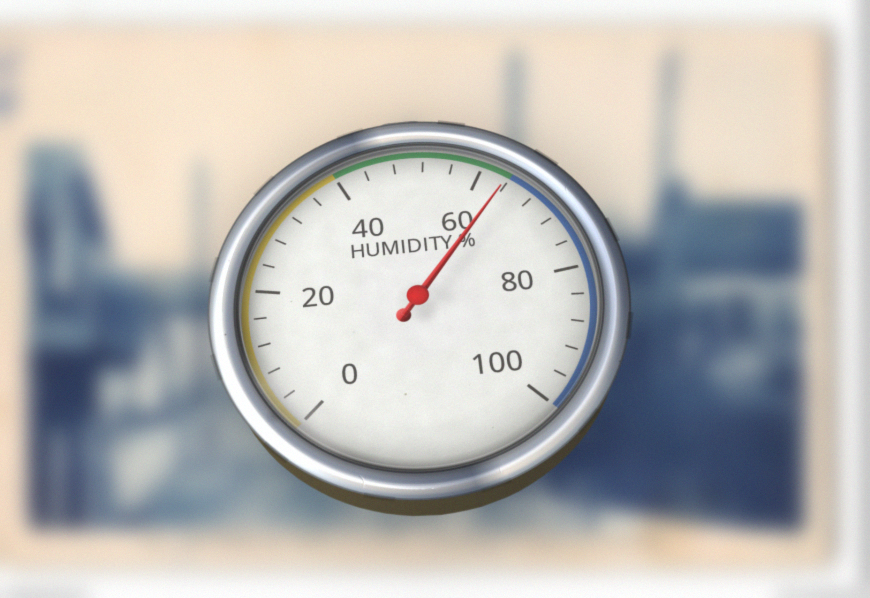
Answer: 64 %
